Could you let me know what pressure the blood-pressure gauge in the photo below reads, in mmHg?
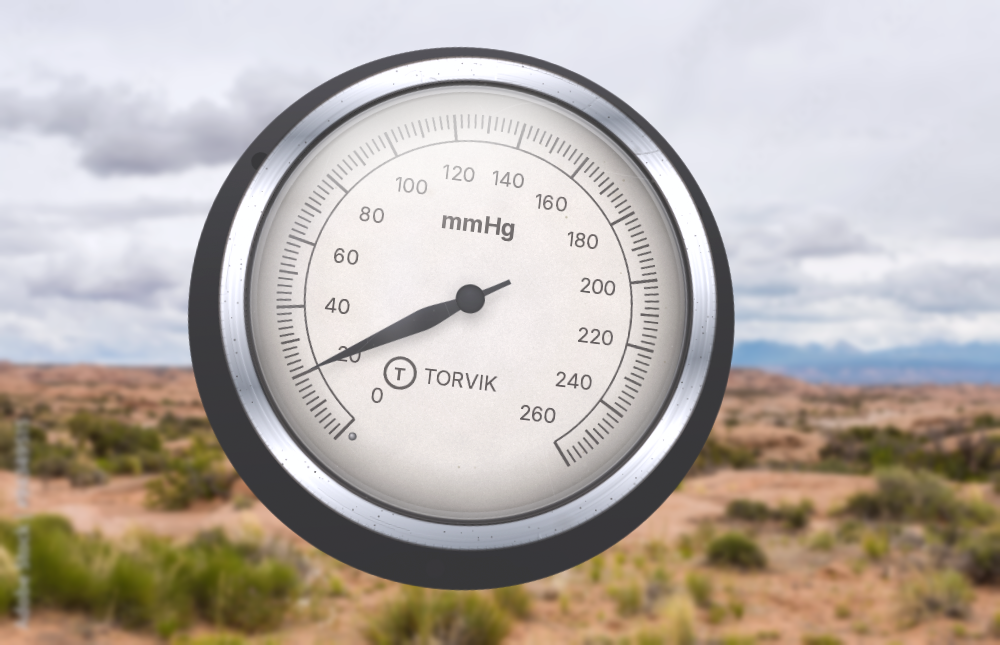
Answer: 20 mmHg
